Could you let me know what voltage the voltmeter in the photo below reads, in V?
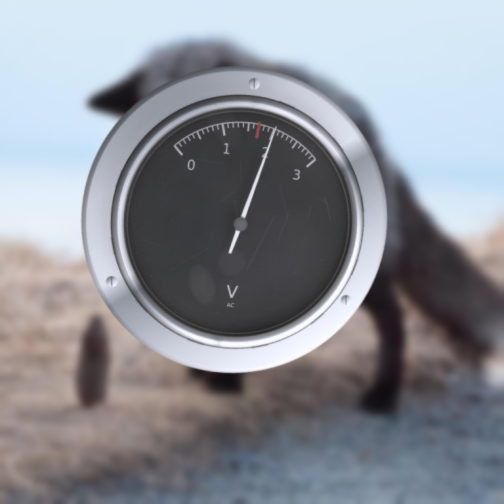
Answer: 2 V
